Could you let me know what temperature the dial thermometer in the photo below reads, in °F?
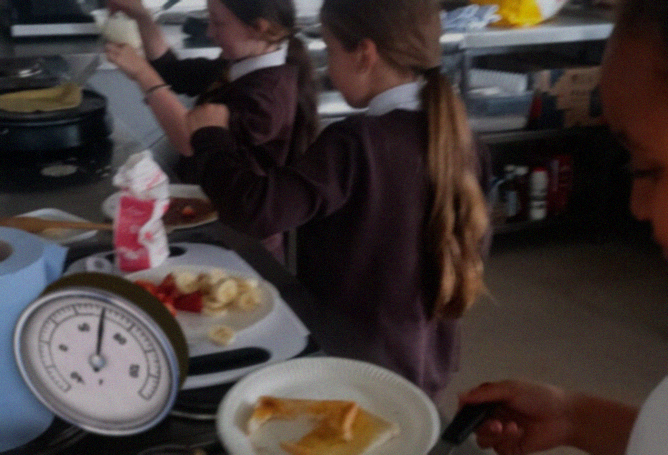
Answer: 60 °F
